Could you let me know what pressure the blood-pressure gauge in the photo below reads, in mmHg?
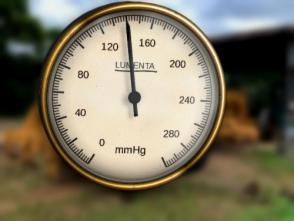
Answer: 140 mmHg
